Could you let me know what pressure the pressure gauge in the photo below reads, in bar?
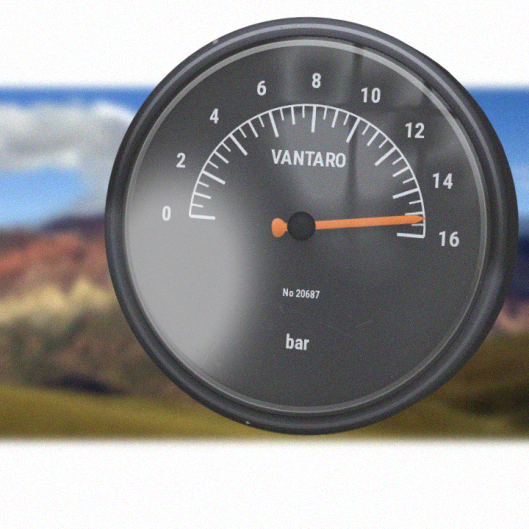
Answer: 15.25 bar
